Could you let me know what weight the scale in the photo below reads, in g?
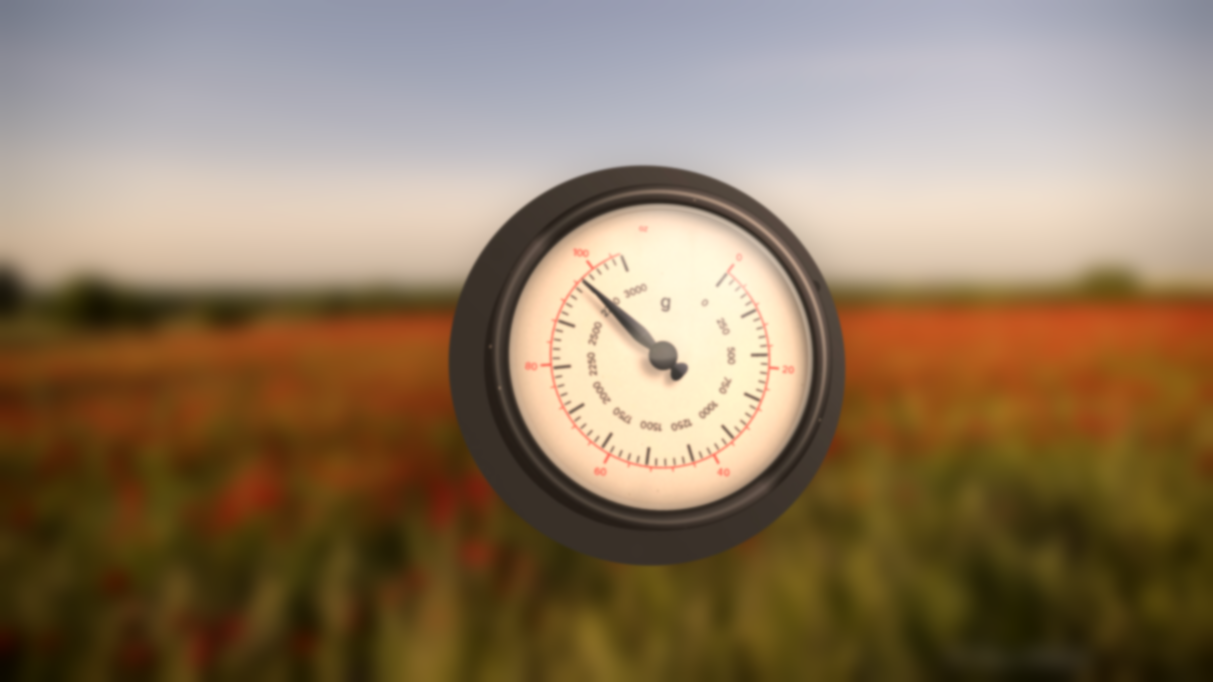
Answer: 2750 g
